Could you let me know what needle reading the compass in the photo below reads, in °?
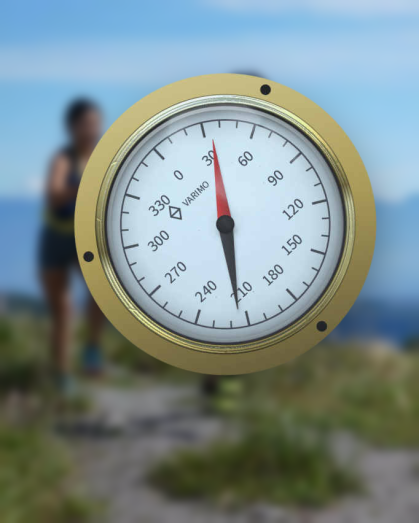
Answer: 35 °
